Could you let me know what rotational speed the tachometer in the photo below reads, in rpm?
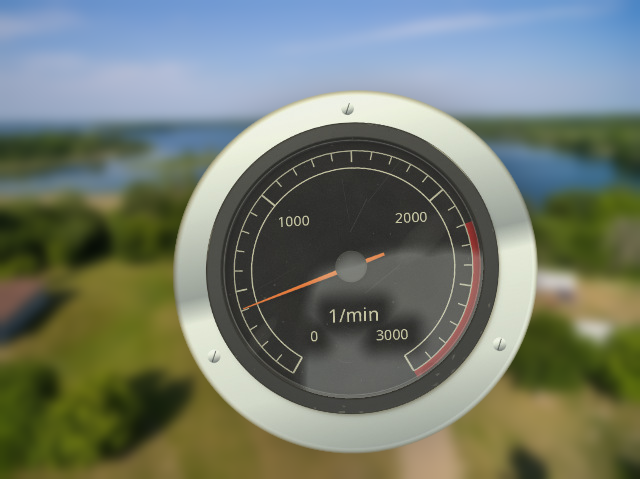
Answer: 400 rpm
